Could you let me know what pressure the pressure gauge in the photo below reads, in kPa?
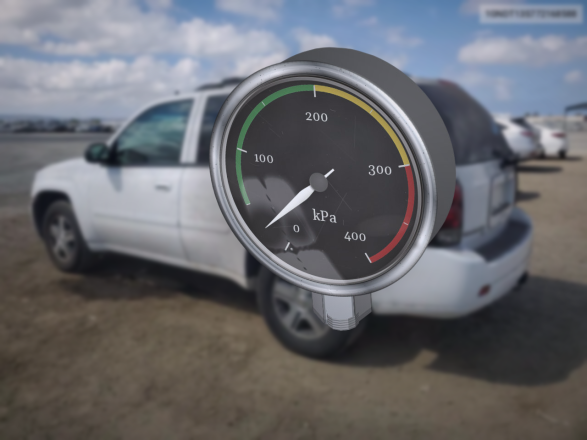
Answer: 25 kPa
